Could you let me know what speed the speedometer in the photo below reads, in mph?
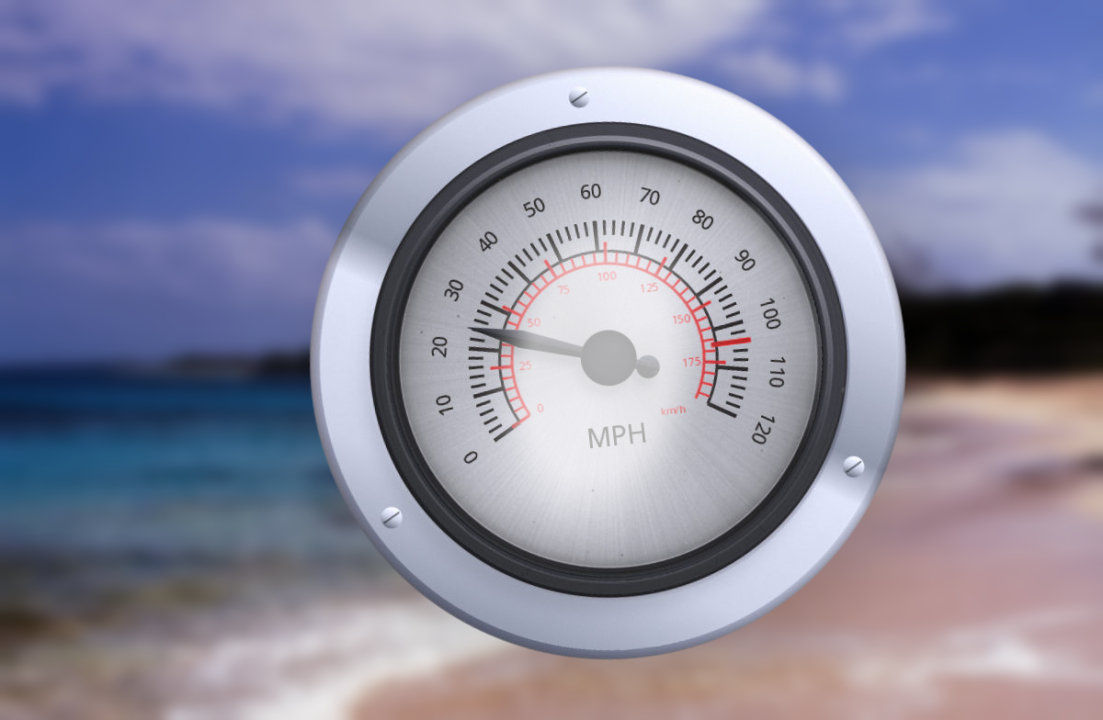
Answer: 24 mph
